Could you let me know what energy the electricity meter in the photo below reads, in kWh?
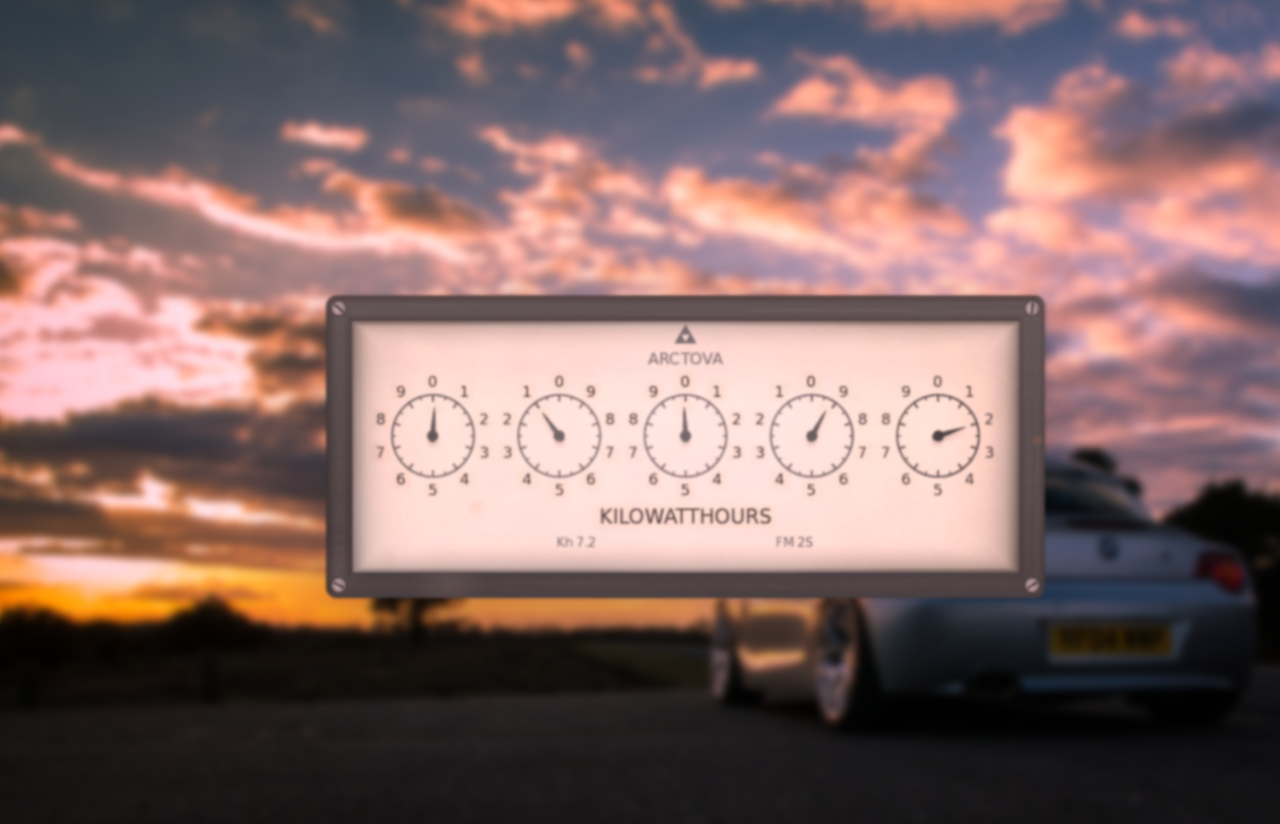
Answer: 992 kWh
